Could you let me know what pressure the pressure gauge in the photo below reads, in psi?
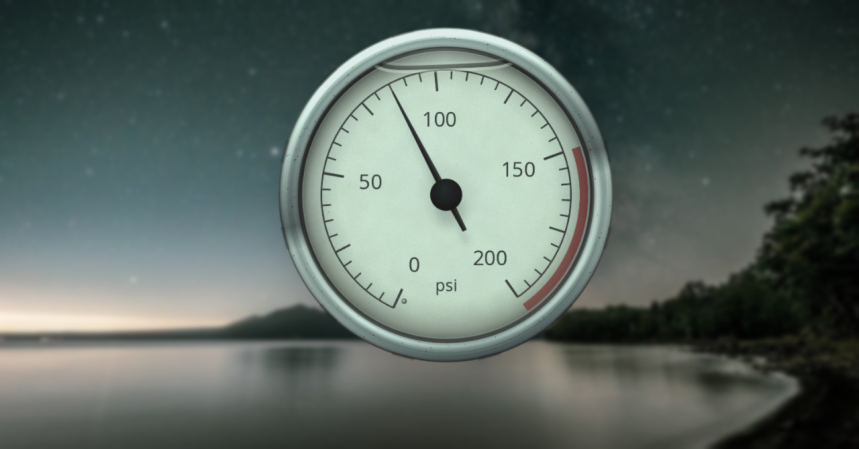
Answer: 85 psi
